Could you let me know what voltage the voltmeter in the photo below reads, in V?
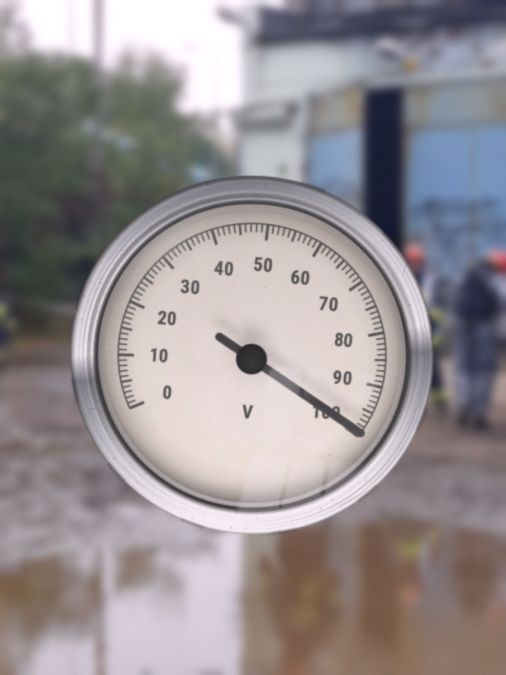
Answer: 99 V
